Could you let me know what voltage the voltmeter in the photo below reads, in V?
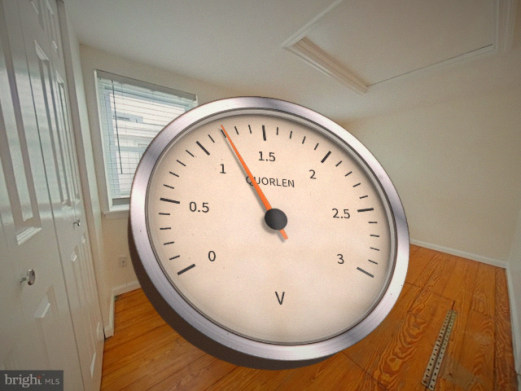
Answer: 1.2 V
